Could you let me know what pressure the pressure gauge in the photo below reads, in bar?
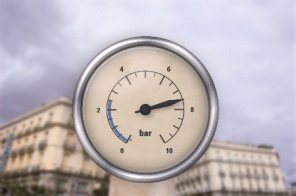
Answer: 7.5 bar
